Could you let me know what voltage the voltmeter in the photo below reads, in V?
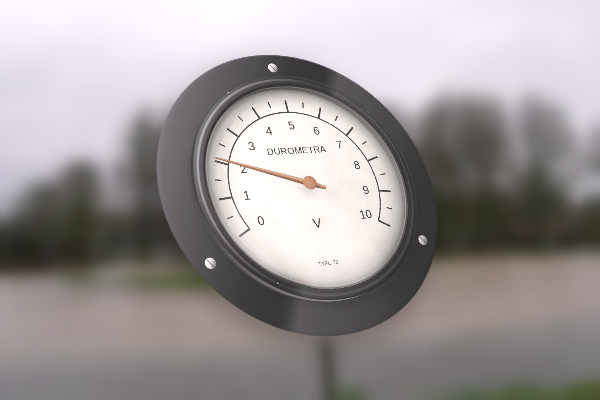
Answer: 2 V
